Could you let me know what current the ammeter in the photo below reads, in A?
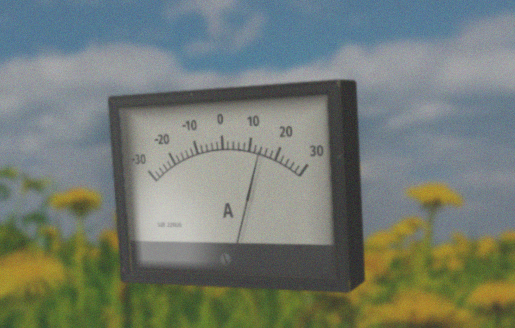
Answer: 14 A
